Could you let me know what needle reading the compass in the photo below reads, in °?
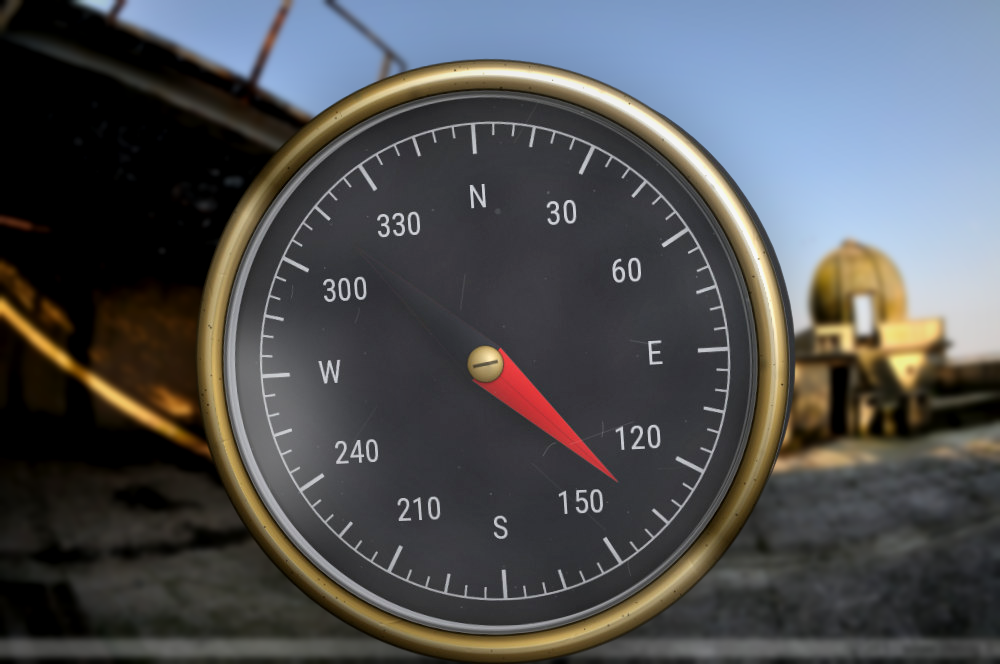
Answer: 135 °
